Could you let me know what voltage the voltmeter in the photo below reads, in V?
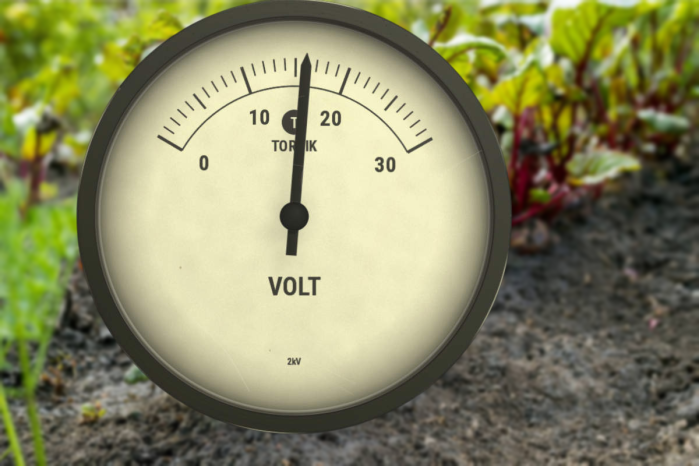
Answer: 16 V
